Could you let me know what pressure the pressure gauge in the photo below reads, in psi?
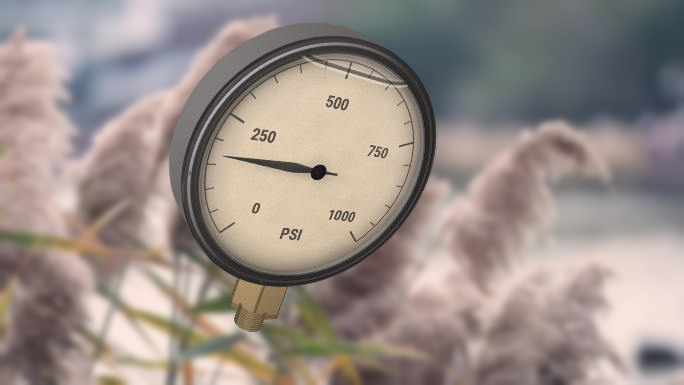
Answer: 175 psi
